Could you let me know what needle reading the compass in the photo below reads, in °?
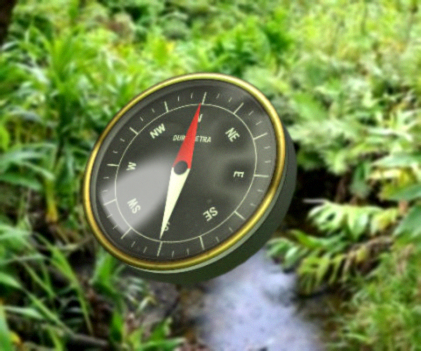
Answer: 0 °
